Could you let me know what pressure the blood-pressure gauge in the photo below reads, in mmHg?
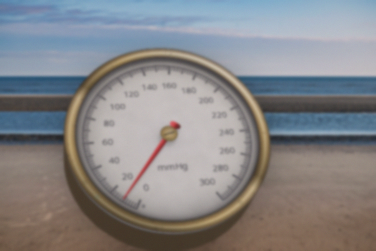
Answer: 10 mmHg
